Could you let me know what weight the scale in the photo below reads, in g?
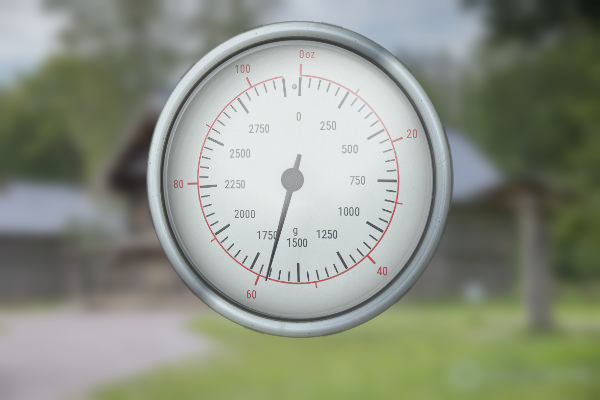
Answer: 1650 g
